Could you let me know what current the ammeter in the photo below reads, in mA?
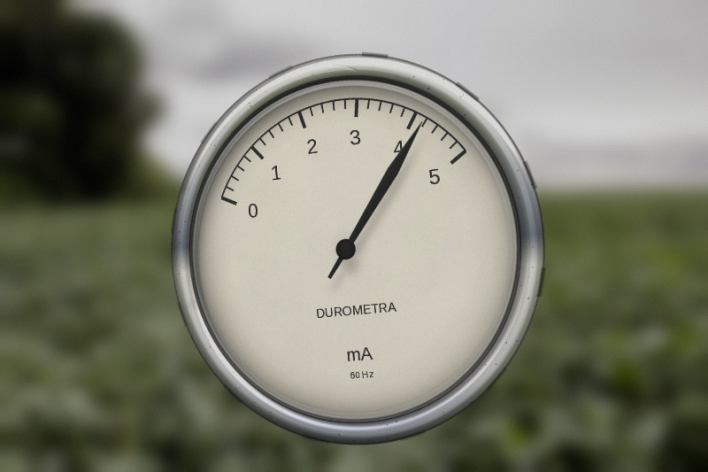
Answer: 4.2 mA
